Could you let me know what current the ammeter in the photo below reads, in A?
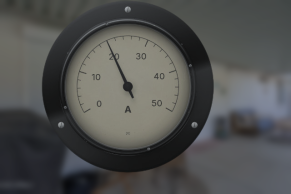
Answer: 20 A
